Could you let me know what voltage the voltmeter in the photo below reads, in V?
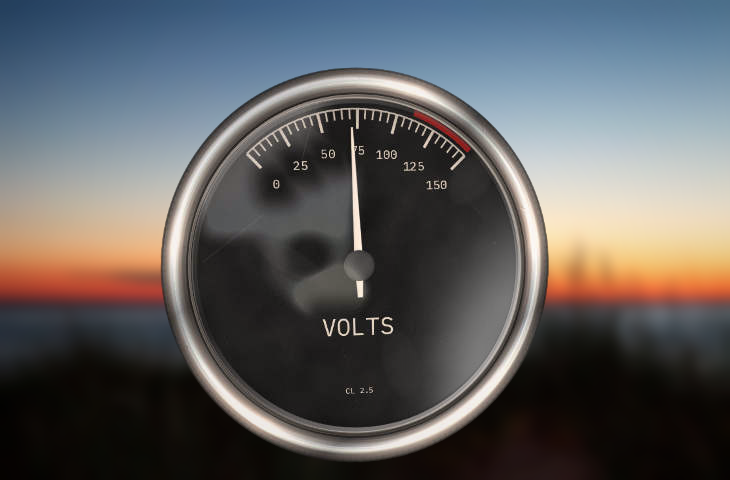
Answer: 70 V
